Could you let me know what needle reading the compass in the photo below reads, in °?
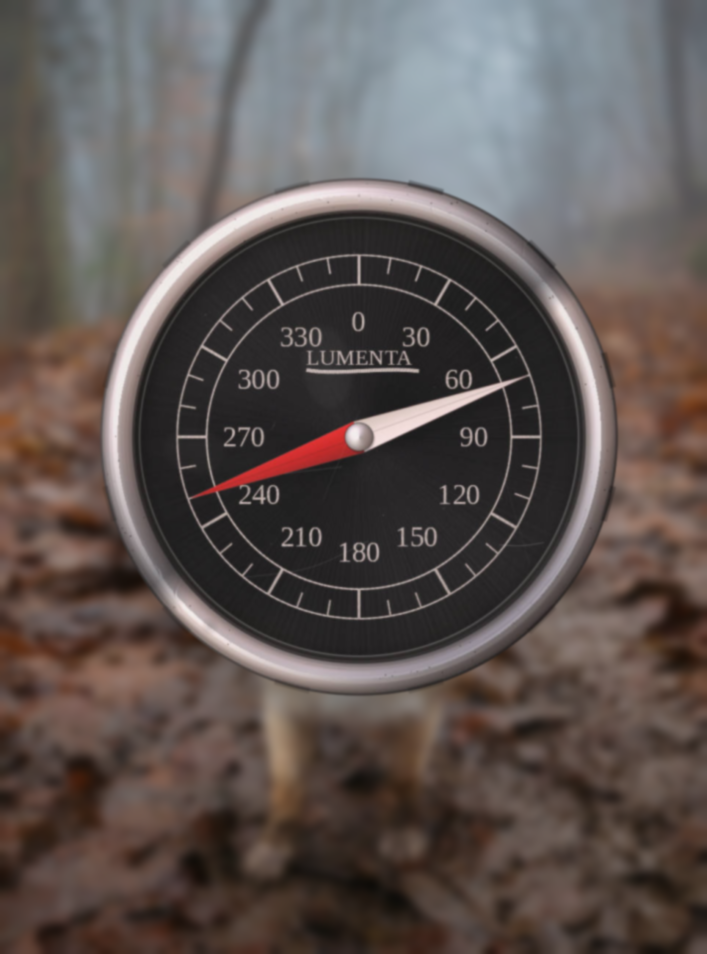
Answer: 250 °
